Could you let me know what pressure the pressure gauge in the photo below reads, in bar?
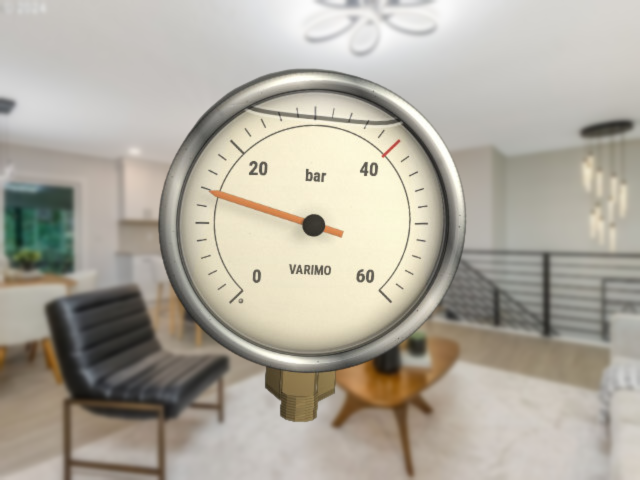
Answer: 14 bar
